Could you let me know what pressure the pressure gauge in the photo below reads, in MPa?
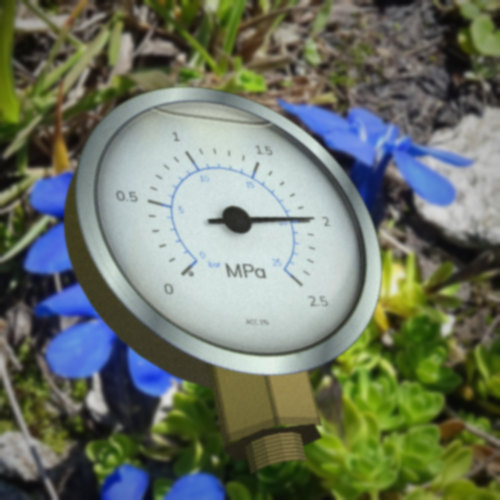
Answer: 2 MPa
